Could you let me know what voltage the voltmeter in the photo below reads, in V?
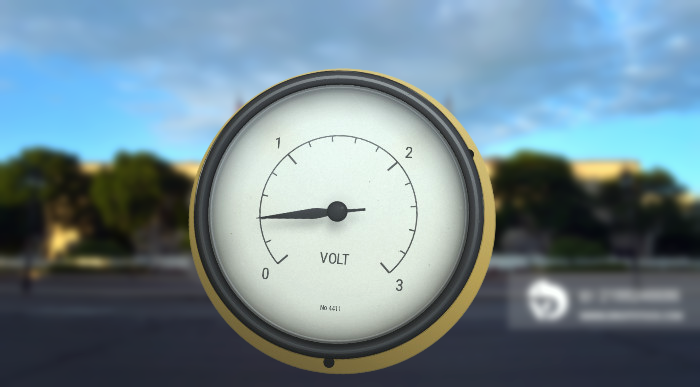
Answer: 0.4 V
